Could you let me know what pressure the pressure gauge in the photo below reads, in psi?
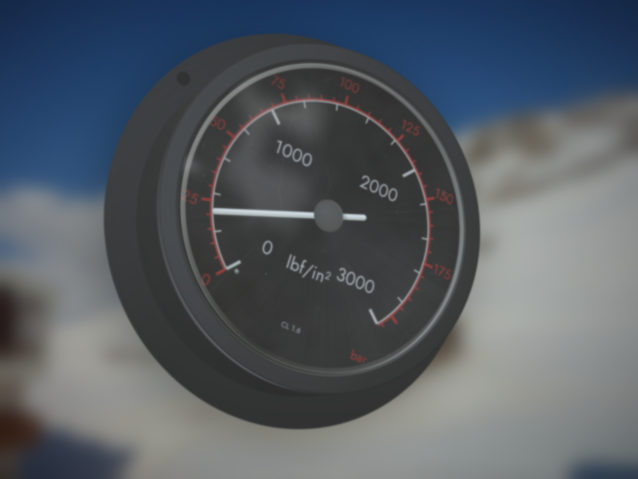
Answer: 300 psi
